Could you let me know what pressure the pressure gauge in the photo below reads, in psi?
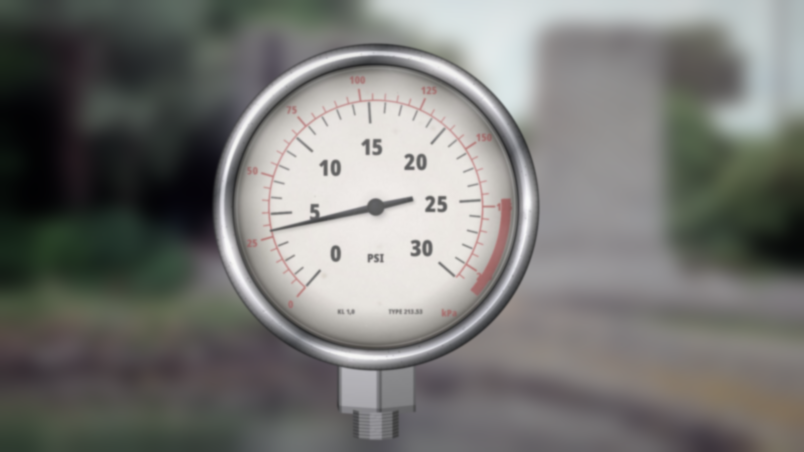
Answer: 4 psi
